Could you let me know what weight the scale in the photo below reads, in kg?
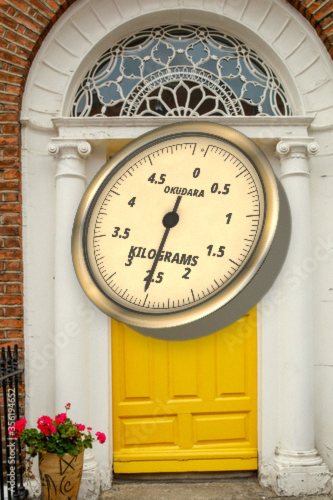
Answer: 2.5 kg
